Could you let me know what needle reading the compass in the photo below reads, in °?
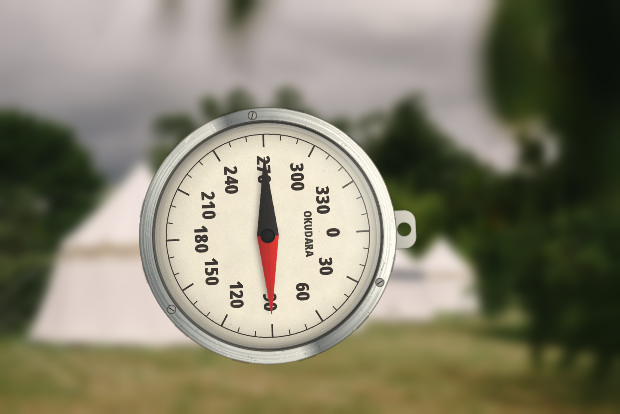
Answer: 90 °
